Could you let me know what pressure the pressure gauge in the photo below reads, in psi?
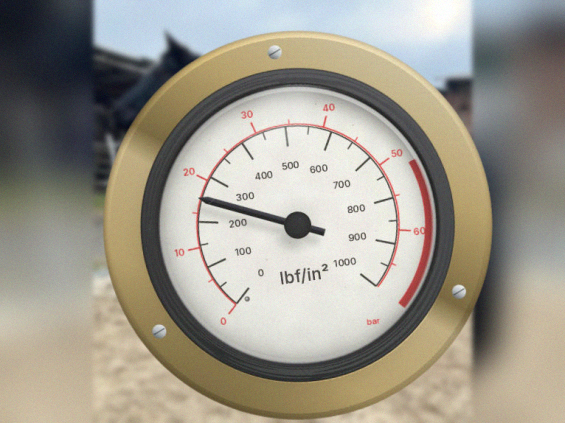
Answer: 250 psi
